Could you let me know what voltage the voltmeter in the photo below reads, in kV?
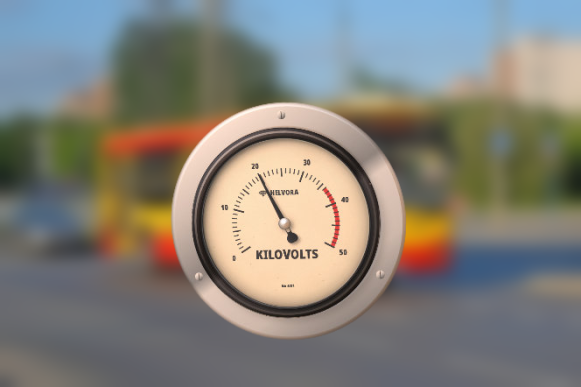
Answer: 20 kV
